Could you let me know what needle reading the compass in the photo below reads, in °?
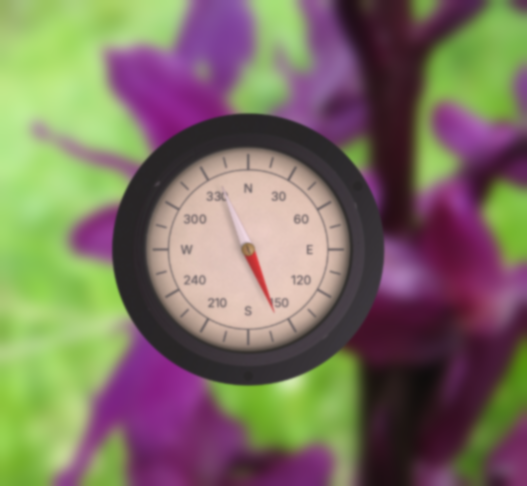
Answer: 157.5 °
